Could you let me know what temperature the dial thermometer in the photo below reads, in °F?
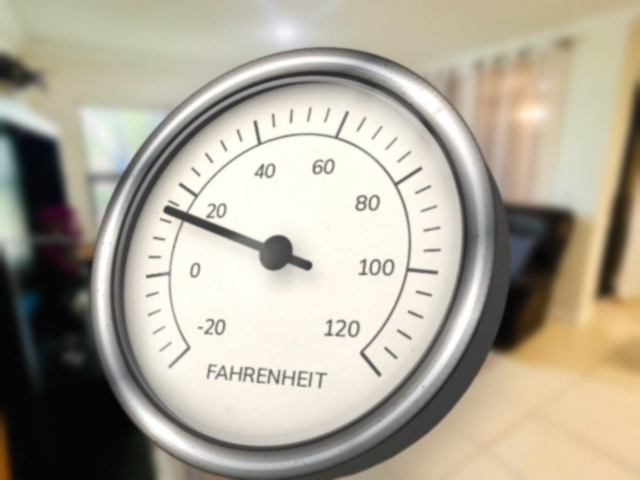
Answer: 14 °F
